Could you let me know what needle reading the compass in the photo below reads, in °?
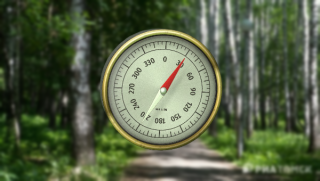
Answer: 30 °
